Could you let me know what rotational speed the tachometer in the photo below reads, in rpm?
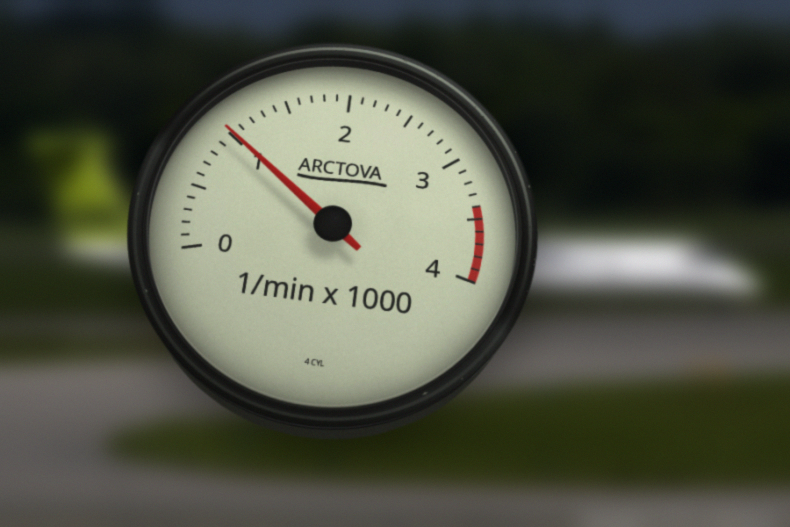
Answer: 1000 rpm
